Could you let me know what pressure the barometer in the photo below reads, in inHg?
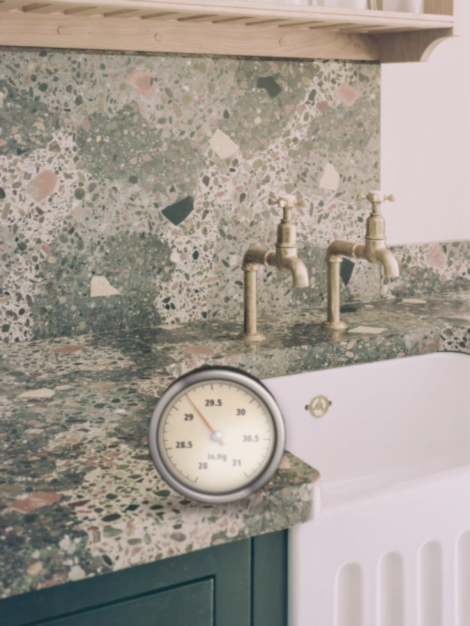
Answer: 29.2 inHg
